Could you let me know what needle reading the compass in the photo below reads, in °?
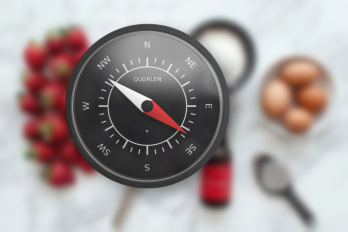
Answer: 125 °
